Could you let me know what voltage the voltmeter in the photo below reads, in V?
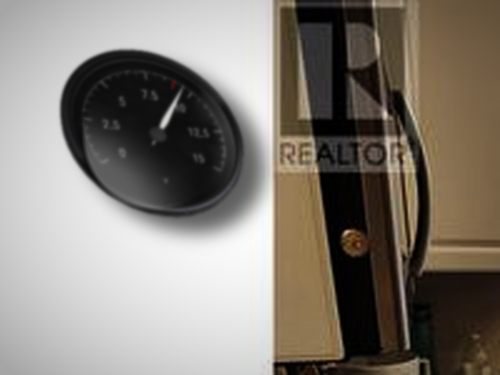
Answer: 9.5 V
